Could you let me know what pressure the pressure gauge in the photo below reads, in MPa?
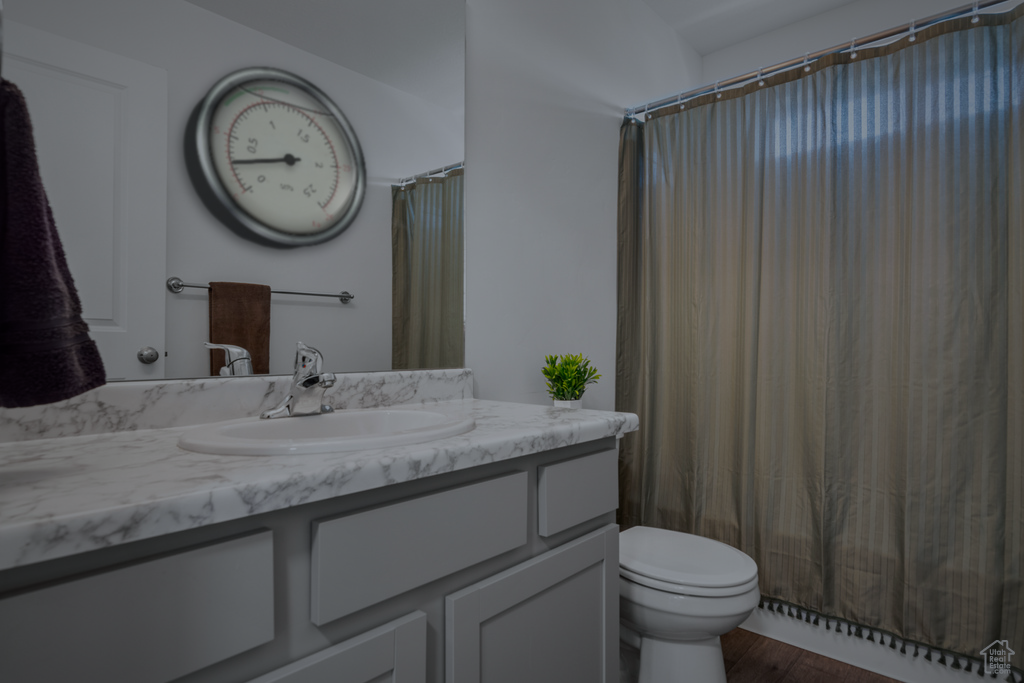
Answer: 0.25 MPa
